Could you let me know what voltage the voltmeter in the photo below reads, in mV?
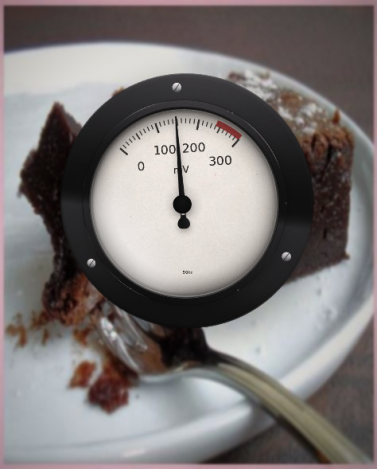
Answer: 150 mV
